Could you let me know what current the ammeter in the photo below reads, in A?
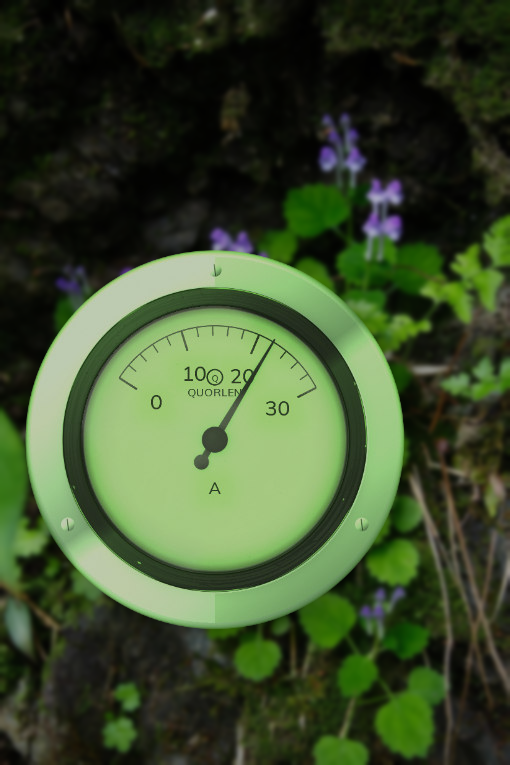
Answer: 22 A
